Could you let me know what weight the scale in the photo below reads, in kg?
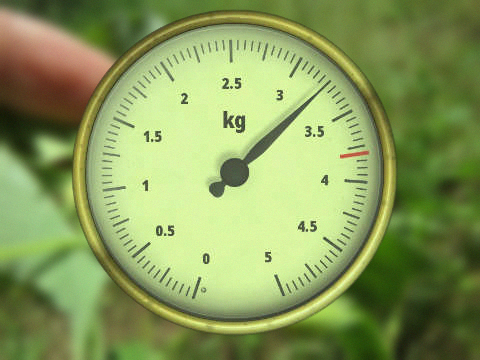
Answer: 3.25 kg
